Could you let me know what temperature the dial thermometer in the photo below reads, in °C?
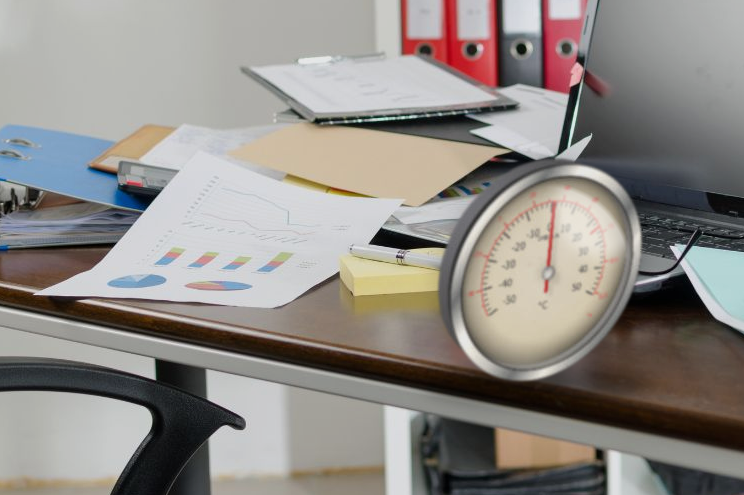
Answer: 0 °C
